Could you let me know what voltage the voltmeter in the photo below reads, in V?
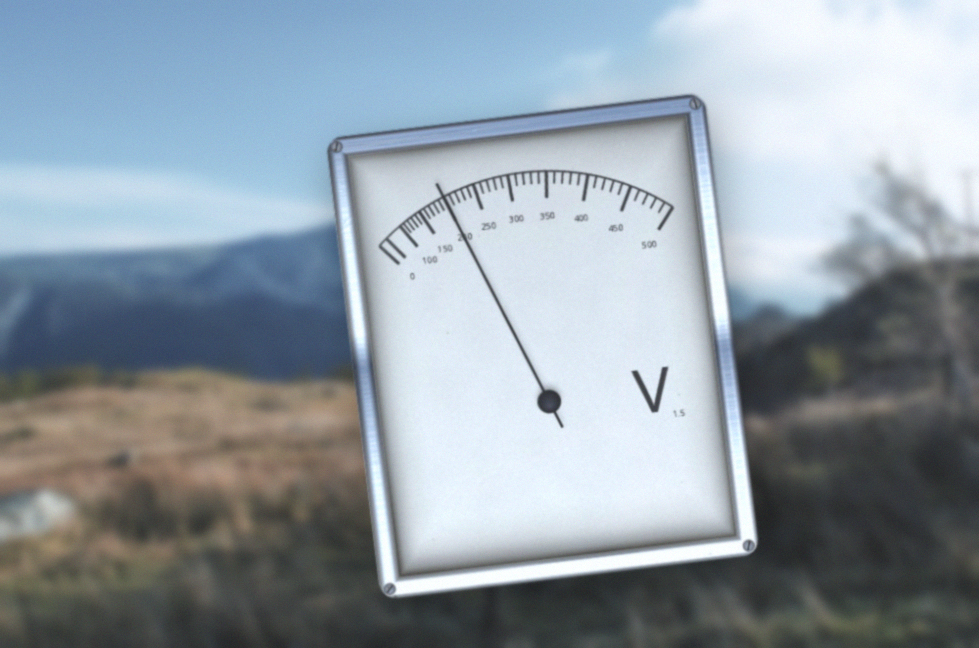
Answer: 200 V
